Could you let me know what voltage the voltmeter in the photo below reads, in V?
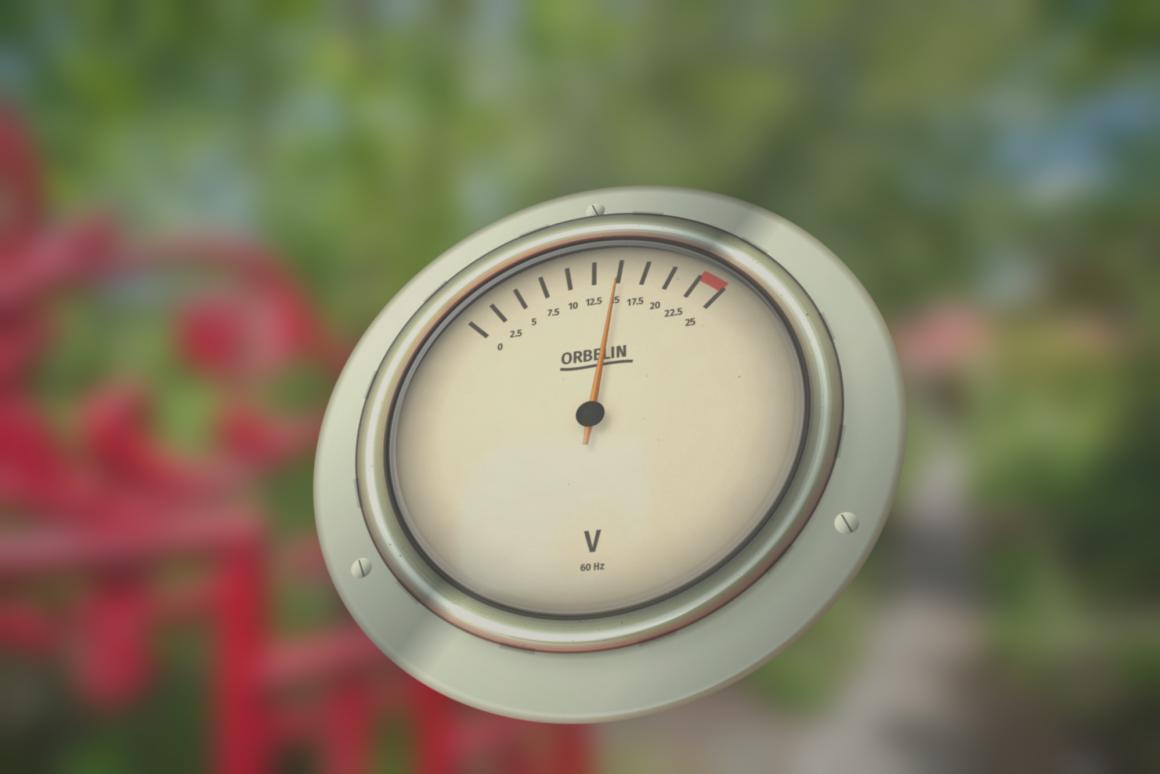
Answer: 15 V
